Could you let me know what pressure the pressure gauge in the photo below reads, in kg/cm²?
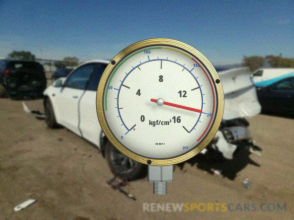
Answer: 14 kg/cm²
